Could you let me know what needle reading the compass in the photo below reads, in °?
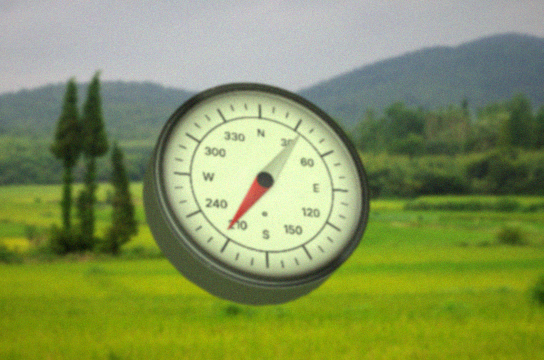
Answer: 215 °
